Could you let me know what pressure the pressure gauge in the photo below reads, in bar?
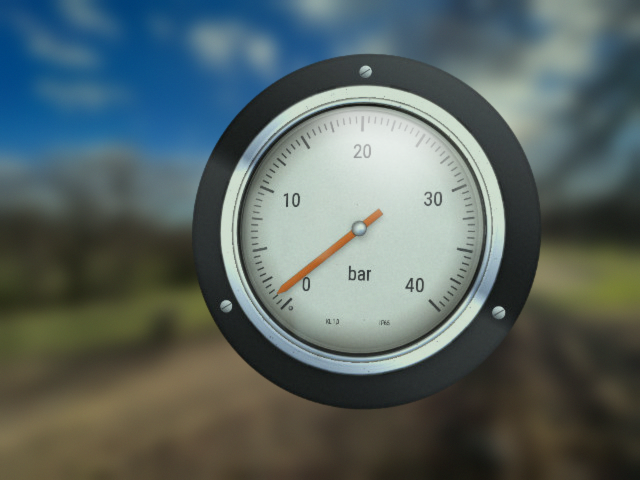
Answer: 1 bar
